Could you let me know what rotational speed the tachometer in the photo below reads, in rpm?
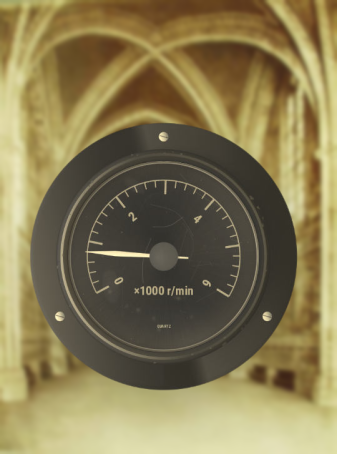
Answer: 800 rpm
